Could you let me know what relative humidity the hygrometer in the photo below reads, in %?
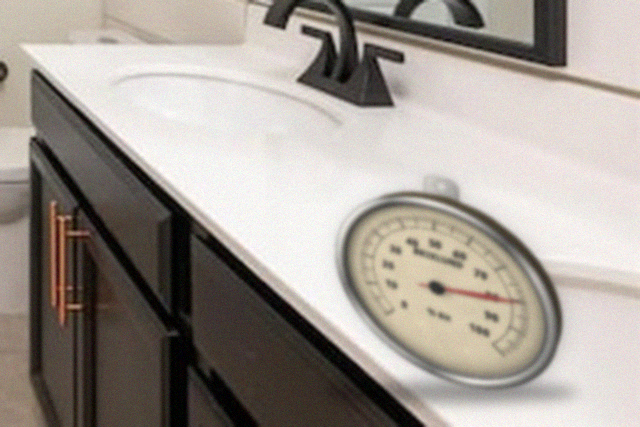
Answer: 80 %
